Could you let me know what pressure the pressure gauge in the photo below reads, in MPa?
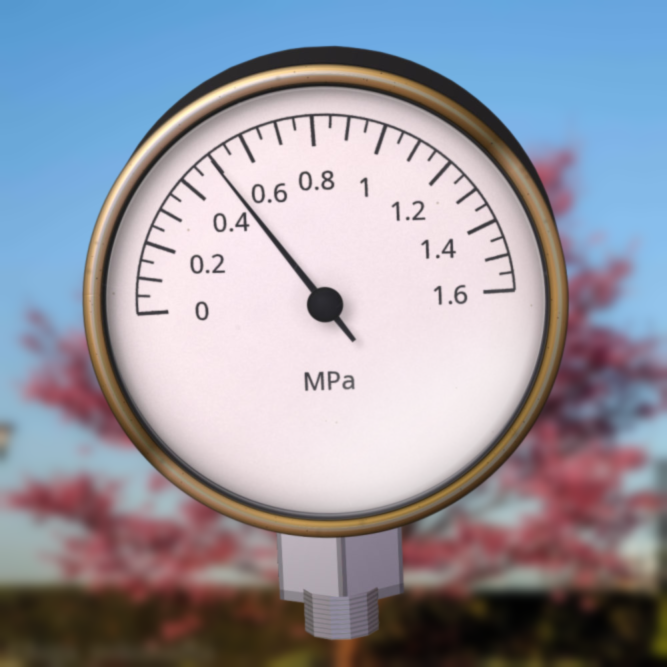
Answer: 0.5 MPa
